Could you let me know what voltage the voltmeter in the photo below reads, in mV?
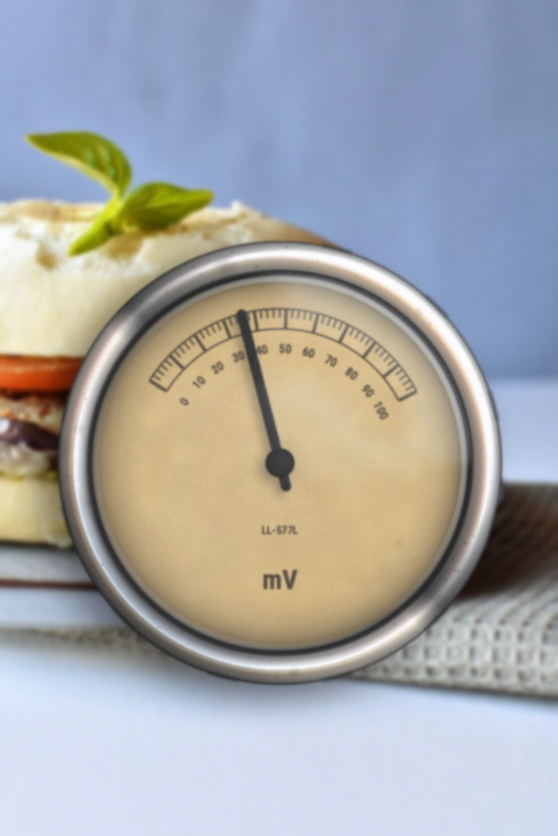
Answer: 36 mV
